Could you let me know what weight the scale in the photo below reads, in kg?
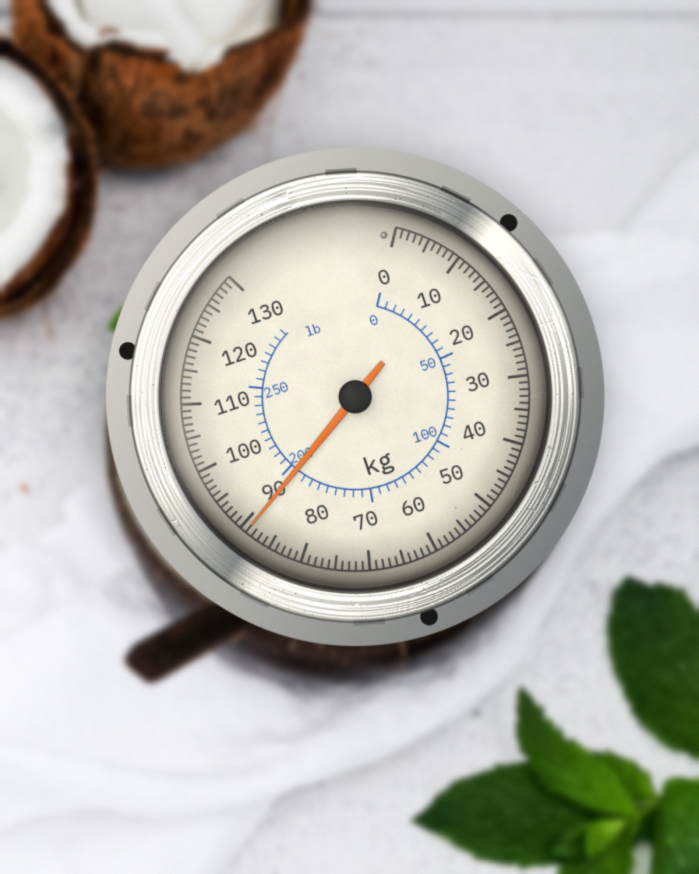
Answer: 89 kg
